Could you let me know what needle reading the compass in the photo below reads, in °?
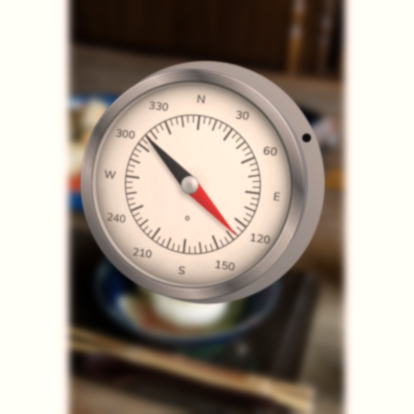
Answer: 130 °
